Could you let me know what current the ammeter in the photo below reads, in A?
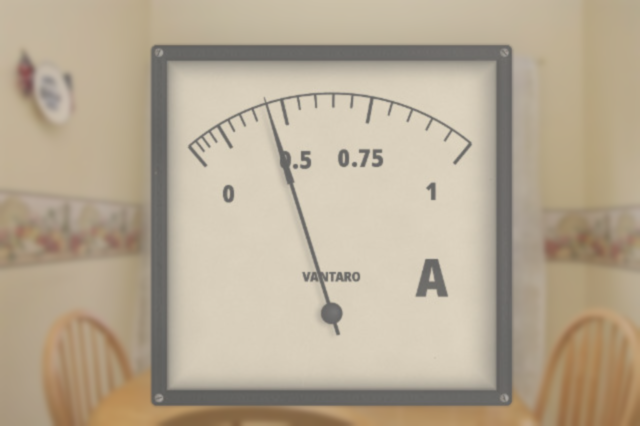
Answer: 0.45 A
